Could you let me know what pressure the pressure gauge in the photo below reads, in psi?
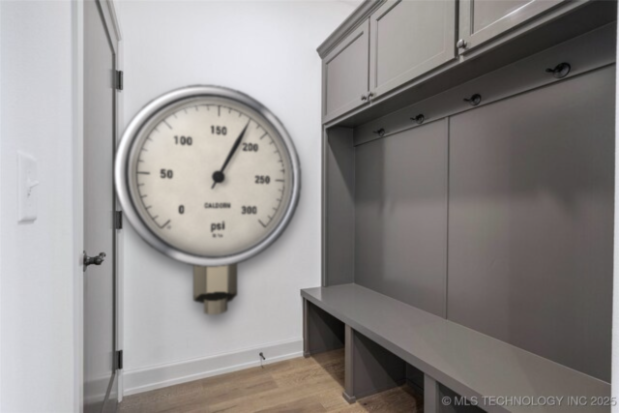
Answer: 180 psi
